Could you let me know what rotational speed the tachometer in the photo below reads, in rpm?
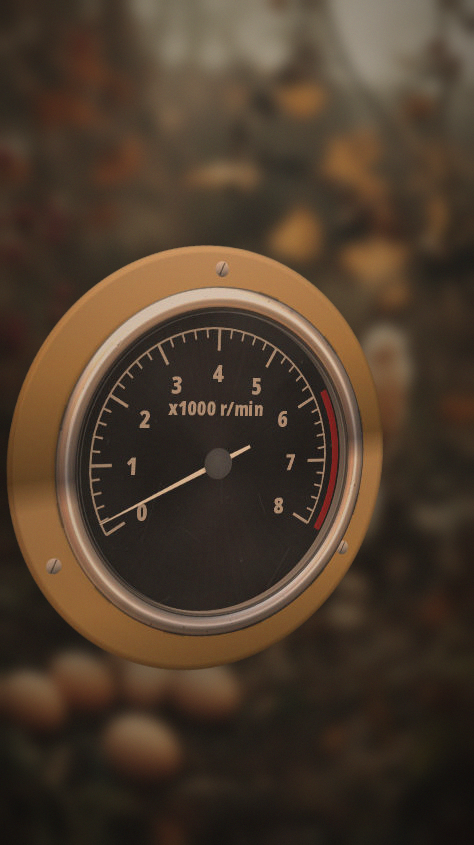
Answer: 200 rpm
